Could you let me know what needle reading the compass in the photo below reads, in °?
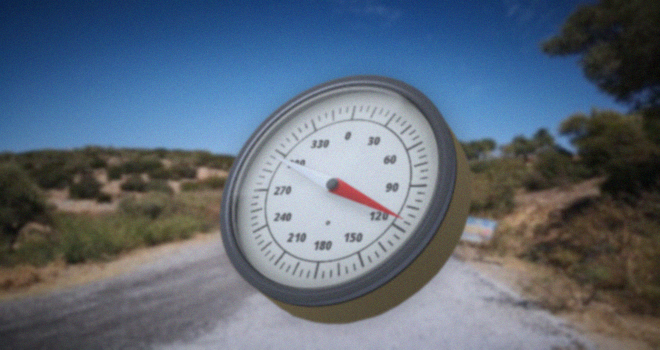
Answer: 115 °
